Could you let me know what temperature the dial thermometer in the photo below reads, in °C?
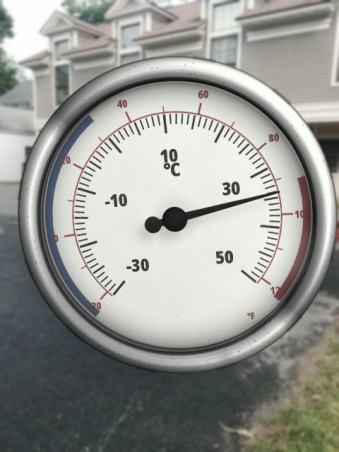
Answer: 34 °C
